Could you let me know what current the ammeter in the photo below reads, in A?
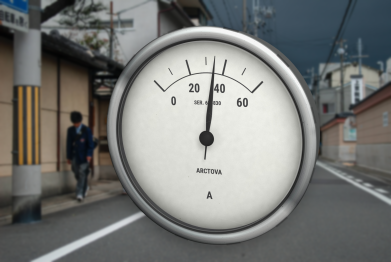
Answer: 35 A
